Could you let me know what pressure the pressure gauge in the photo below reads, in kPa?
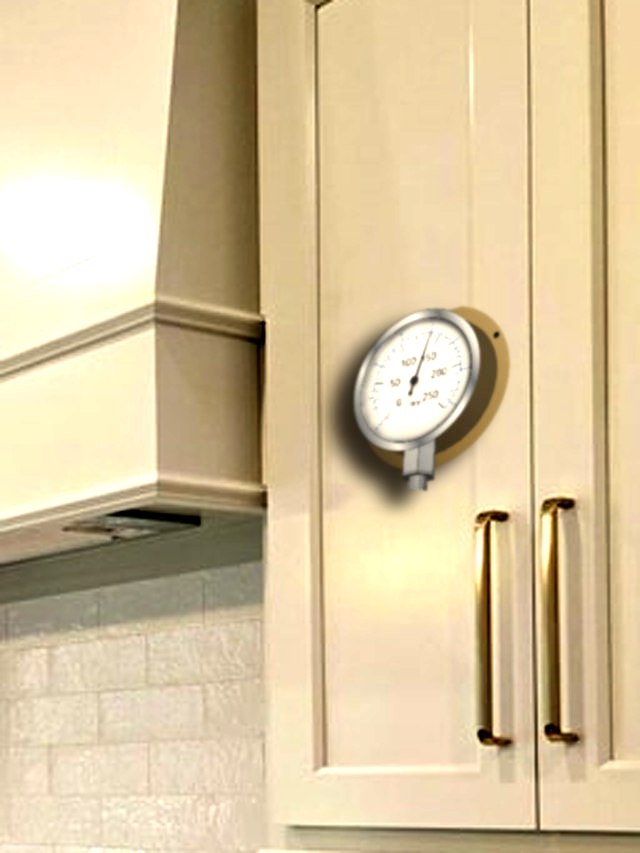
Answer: 140 kPa
